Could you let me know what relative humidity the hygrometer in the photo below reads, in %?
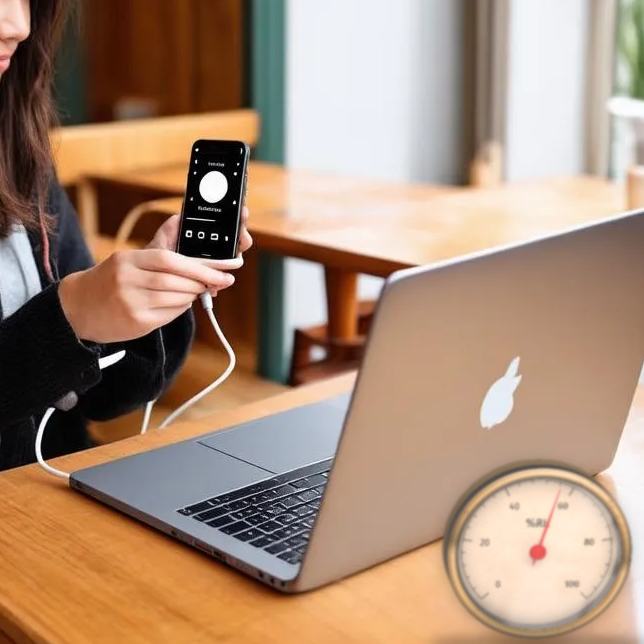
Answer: 56 %
